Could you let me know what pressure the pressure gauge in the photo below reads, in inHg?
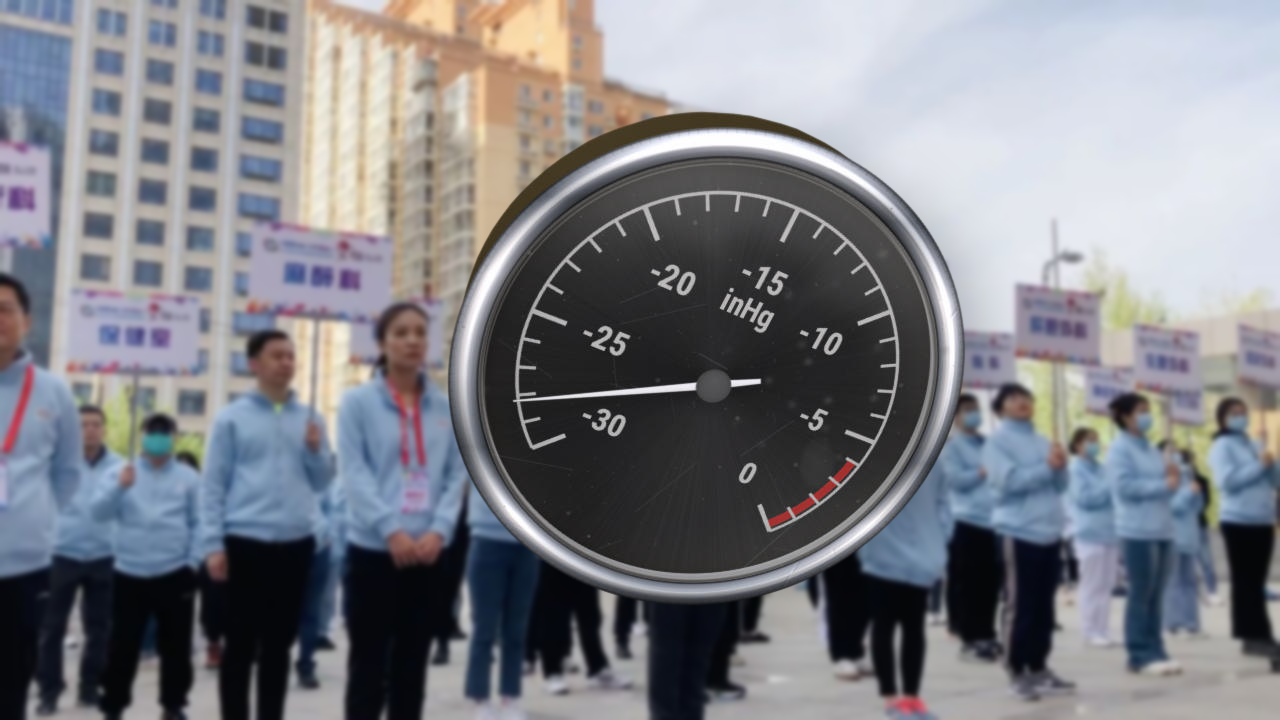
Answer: -28 inHg
